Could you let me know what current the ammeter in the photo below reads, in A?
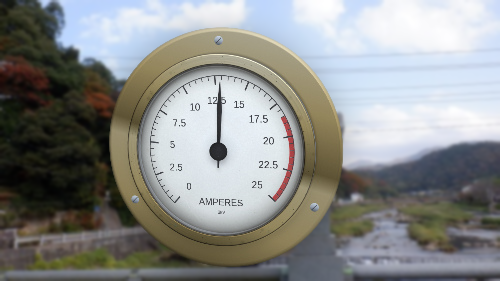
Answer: 13 A
